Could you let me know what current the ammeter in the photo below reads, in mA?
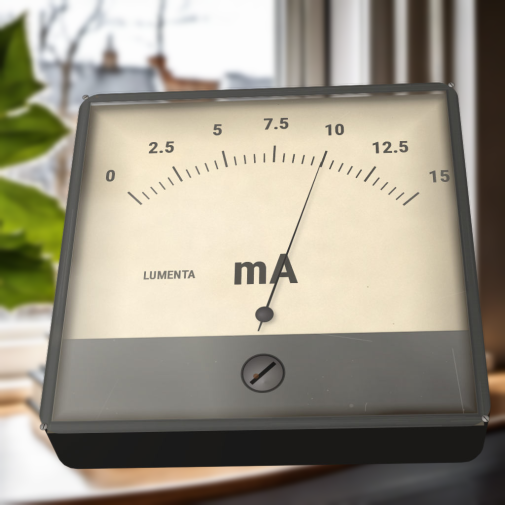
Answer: 10 mA
